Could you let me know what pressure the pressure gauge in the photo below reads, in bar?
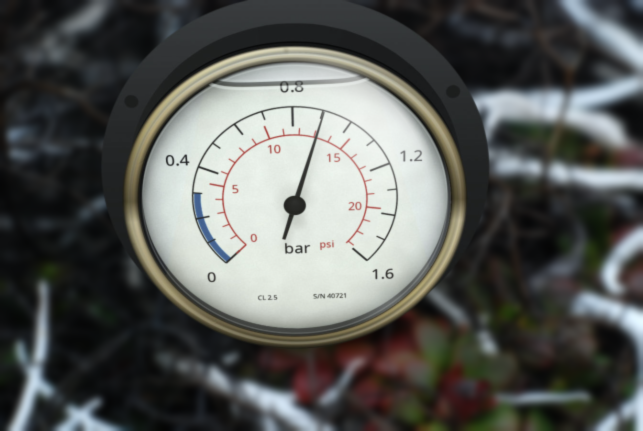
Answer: 0.9 bar
